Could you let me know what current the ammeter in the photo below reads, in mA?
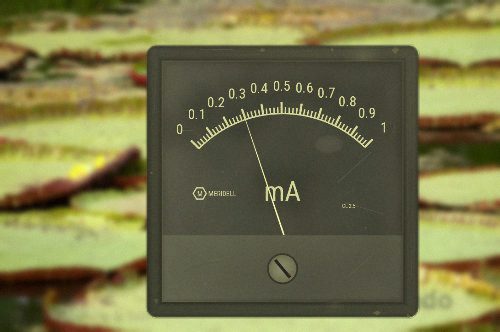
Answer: 0.3 mA
